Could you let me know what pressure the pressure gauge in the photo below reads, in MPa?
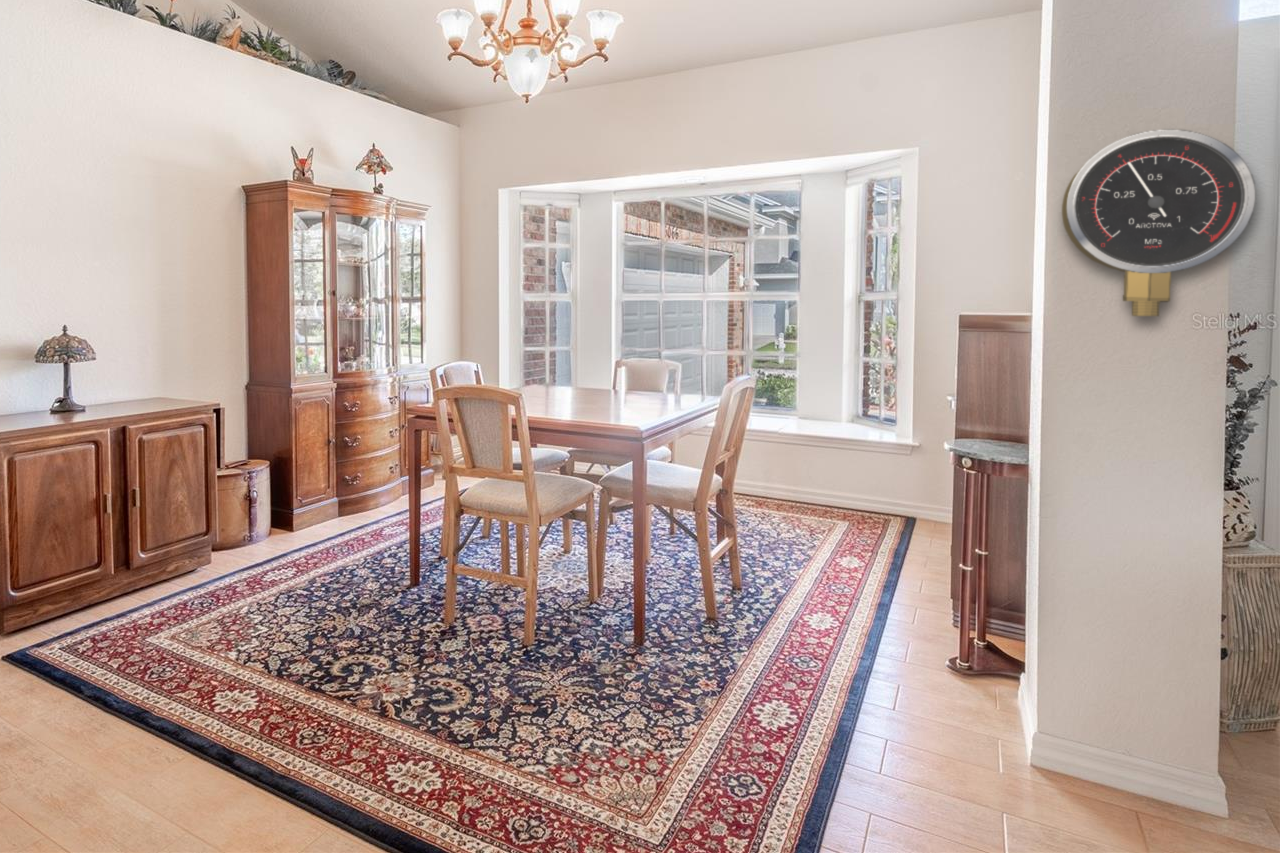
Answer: 0.4 MPa
